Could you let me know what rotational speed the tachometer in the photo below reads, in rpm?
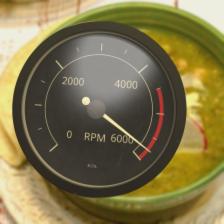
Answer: 5750 rpm
